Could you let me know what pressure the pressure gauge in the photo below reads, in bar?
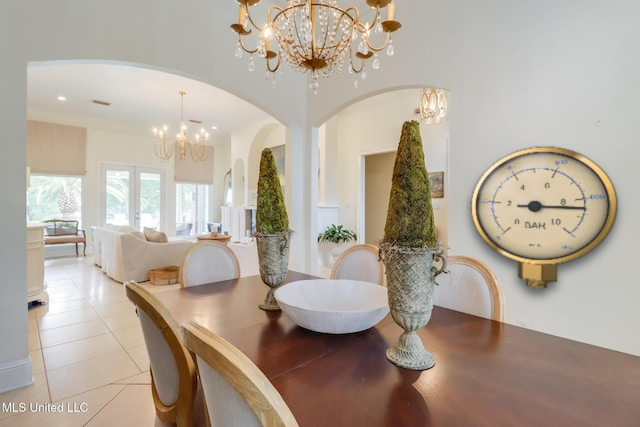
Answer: 8.5 bar
